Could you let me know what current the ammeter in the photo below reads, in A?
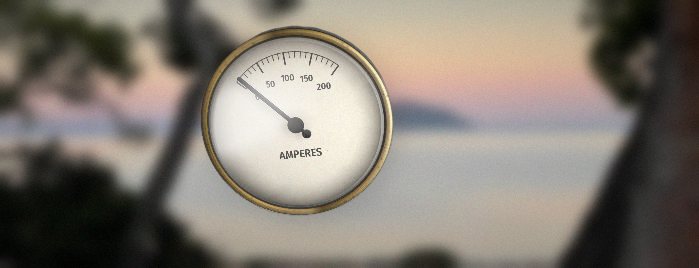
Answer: 10 A
